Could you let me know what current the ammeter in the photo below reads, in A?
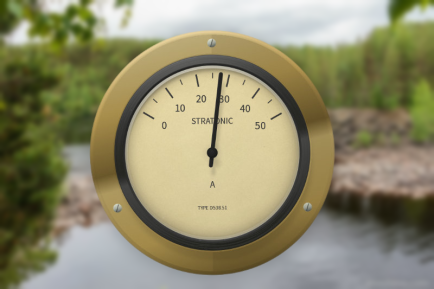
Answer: 27.5 A
